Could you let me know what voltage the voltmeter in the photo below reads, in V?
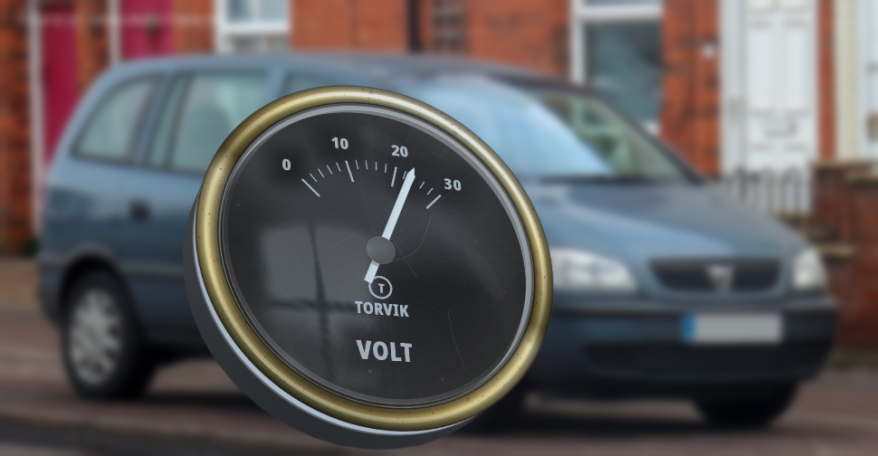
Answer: 23 V
